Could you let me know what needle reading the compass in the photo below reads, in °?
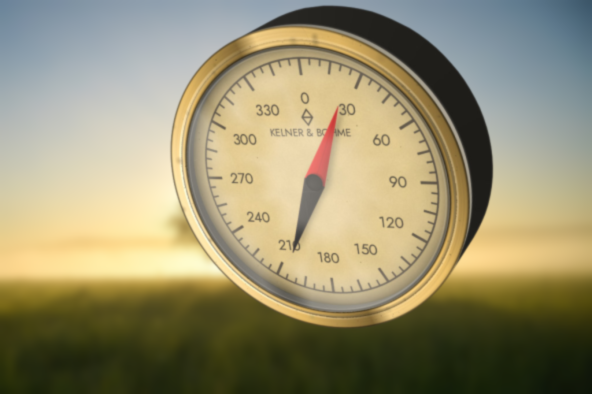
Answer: 25 °
